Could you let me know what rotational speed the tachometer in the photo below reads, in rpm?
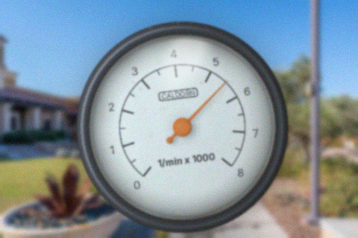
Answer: 5500 rpm
